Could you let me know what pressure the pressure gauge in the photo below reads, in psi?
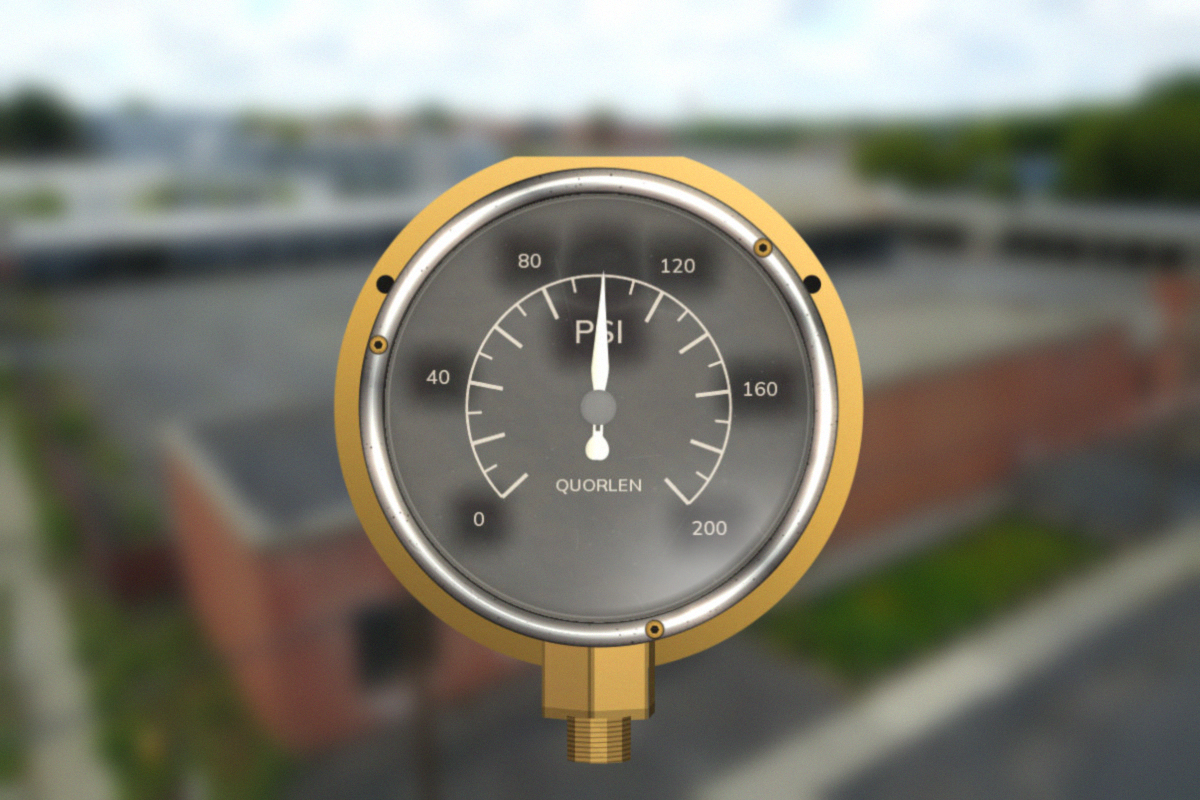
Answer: 100 psi
